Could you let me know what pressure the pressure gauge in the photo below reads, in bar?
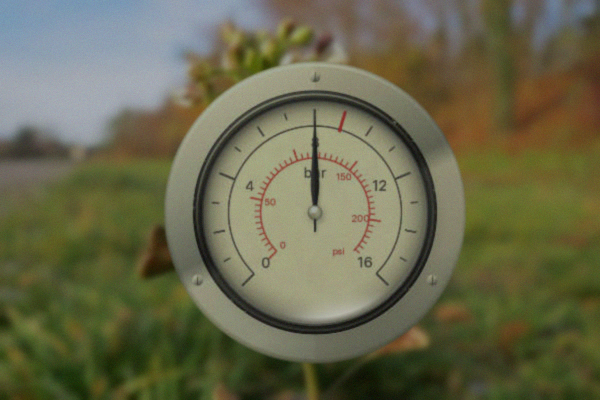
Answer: 8 bar
